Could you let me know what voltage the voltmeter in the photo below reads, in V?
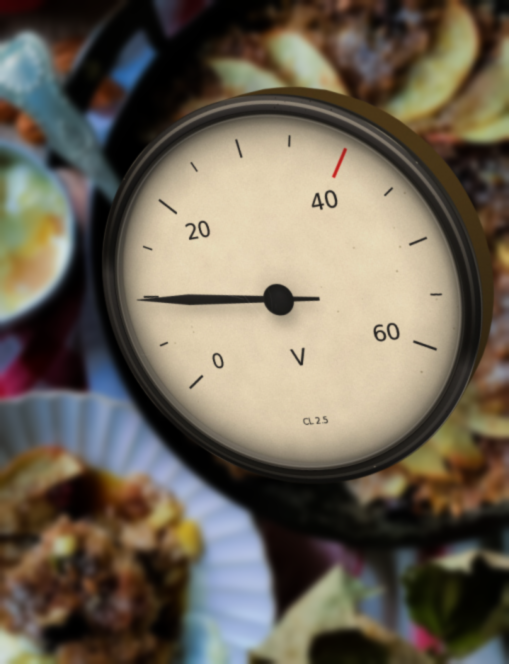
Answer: 10 V
